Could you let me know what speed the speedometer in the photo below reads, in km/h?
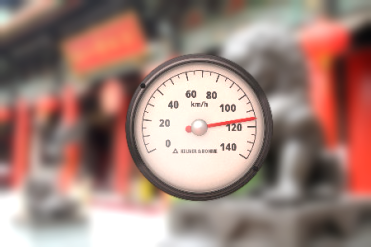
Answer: 115 km/h
